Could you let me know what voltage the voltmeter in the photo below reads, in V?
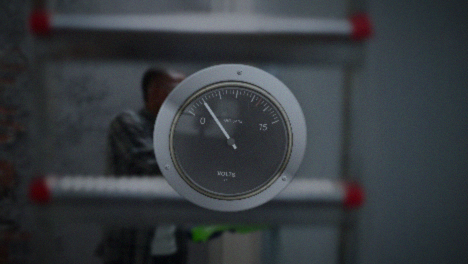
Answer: 2.5 V
